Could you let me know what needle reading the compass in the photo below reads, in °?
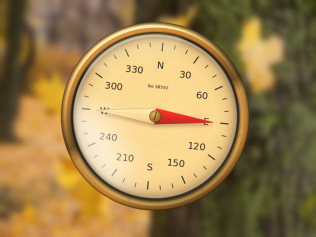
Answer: 90 °
